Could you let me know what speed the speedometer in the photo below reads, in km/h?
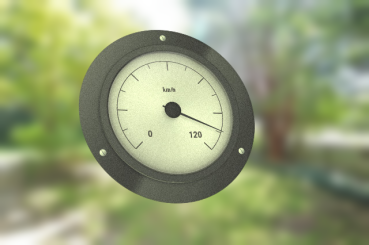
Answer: 110 km/h
